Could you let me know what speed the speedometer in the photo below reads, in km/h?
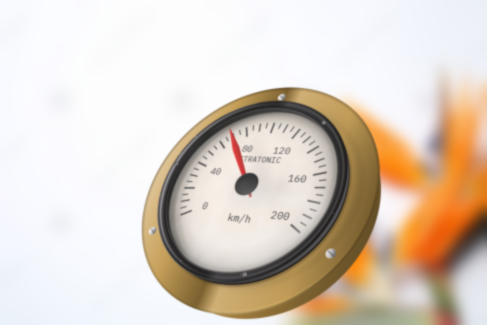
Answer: 70 km/h
